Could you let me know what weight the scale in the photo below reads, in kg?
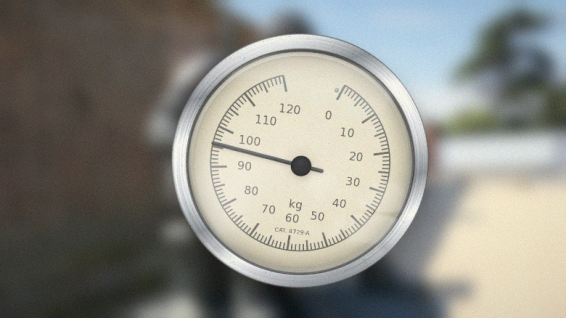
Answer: 96 kg
